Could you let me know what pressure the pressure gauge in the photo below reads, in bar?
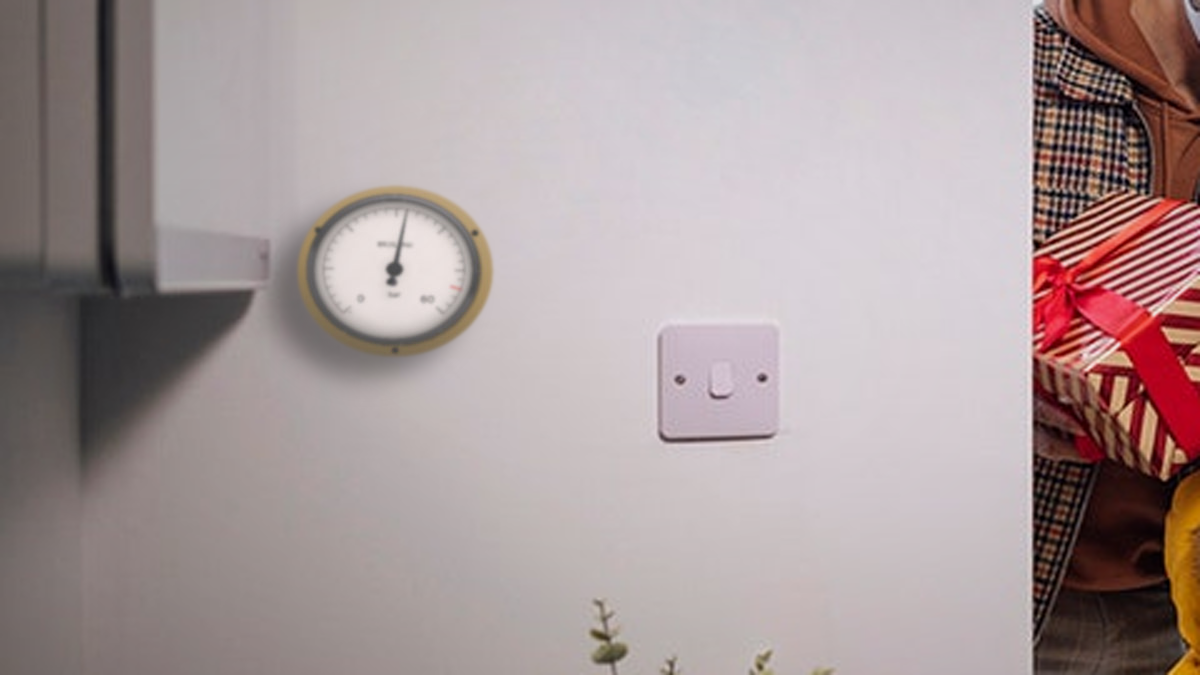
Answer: 32 bar
